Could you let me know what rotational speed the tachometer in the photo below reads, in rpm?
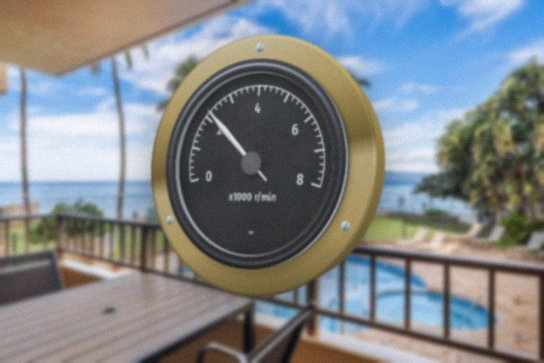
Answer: 2200 rpm
